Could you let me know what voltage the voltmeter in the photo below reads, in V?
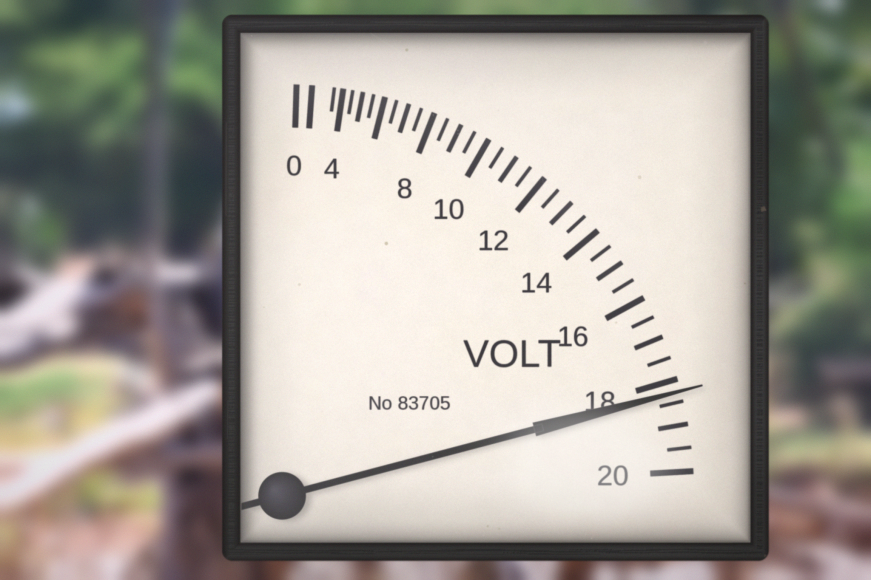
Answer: 18.25 V
